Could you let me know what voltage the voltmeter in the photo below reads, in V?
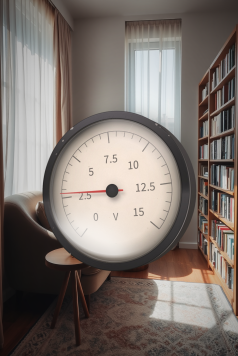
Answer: 2.75 V
